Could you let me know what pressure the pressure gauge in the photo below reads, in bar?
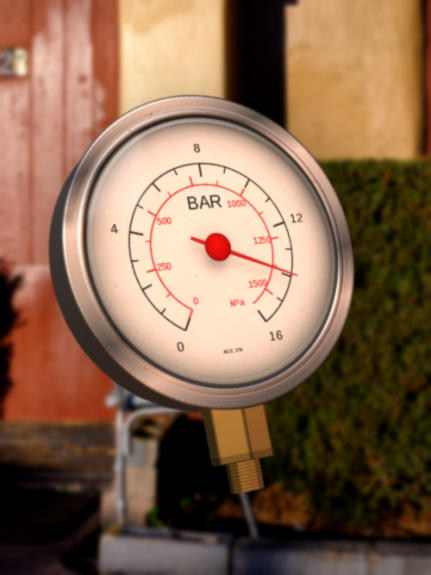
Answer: 14 bar
